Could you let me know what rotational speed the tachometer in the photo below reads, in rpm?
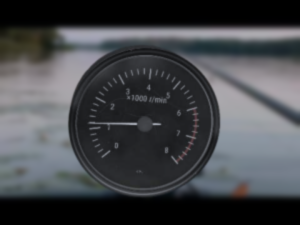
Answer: 1200 rpm
